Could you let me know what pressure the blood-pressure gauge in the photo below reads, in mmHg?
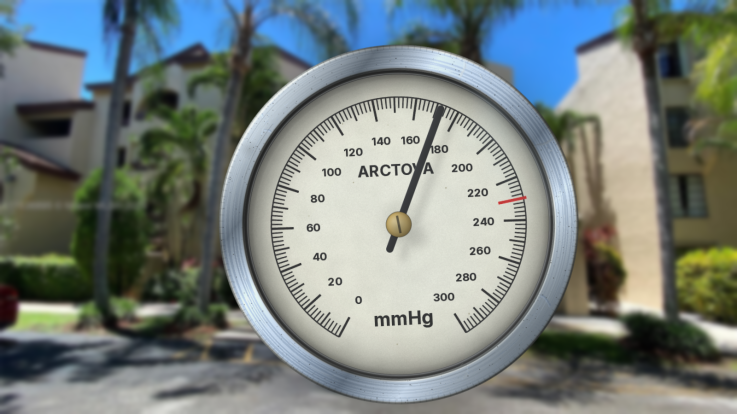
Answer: 172 mmHg
